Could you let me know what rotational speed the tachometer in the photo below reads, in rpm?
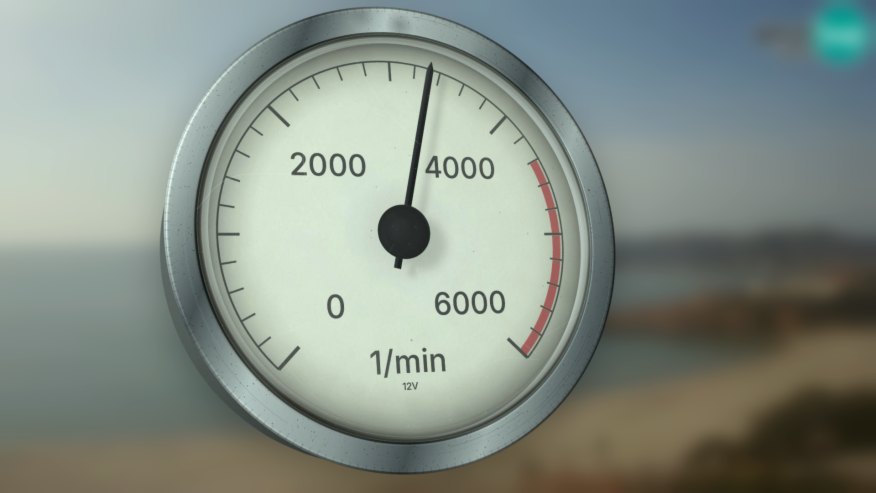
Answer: 3300 rpm
